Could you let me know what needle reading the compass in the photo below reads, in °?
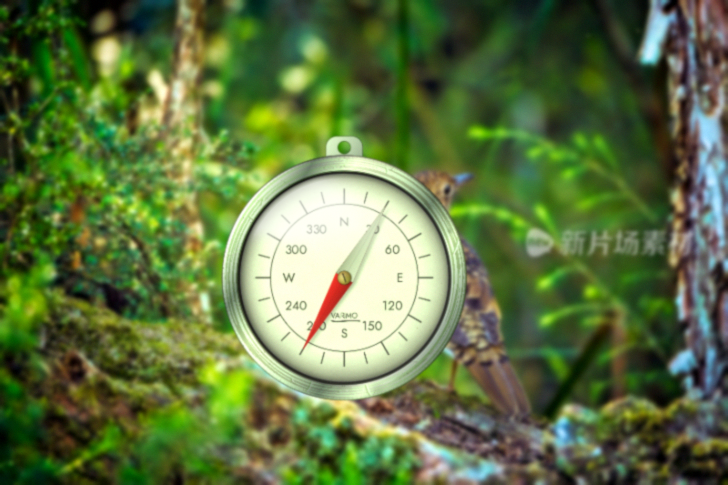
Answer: 210 °
